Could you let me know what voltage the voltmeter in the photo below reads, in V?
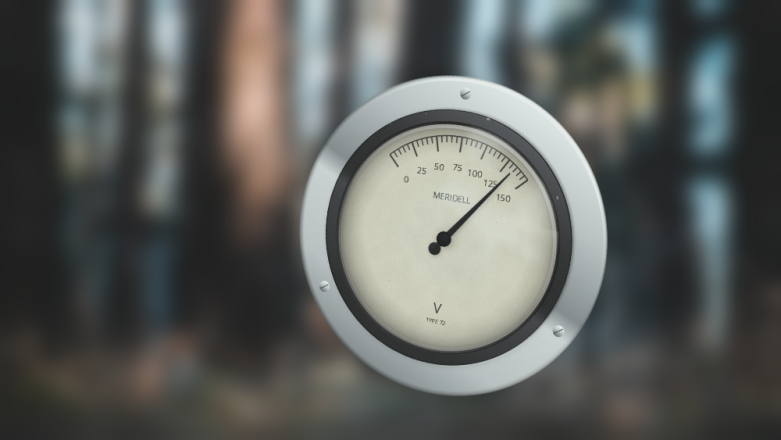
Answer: 135 V
